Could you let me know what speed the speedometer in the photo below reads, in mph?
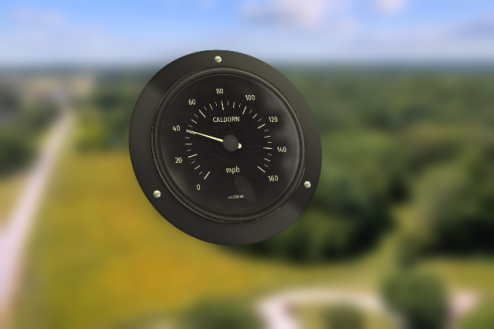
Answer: 40 mph
